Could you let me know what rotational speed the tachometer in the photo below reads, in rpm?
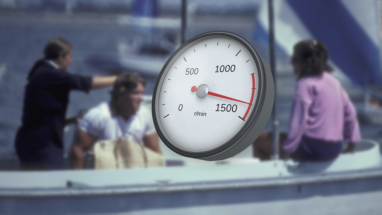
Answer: 1400 rpm
